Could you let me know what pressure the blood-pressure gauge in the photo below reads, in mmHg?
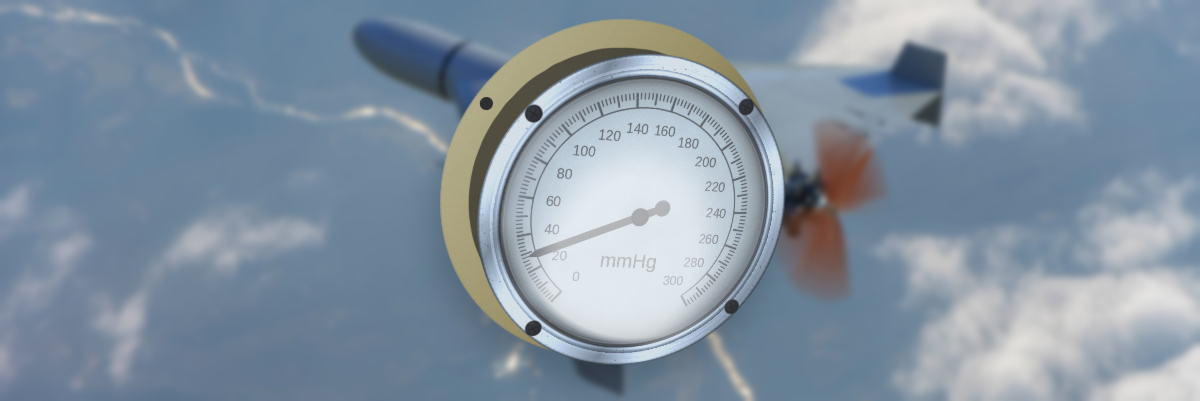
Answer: 30 mmHg
